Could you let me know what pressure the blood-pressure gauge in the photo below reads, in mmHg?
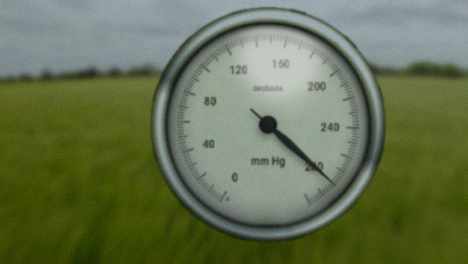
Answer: 280 mmHg
